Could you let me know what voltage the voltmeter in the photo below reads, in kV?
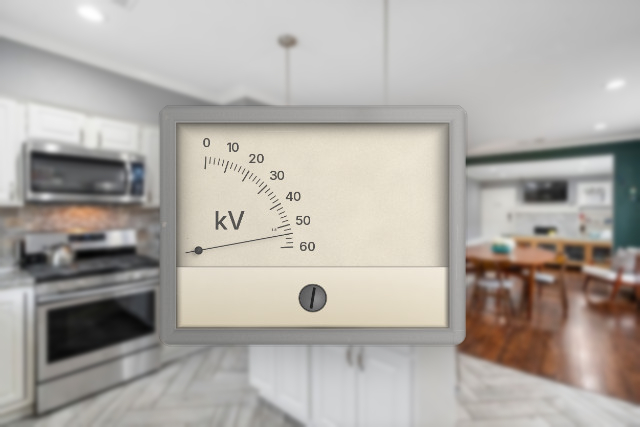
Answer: 54 kV
